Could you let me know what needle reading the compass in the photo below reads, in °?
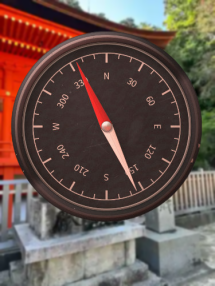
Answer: 335 °
